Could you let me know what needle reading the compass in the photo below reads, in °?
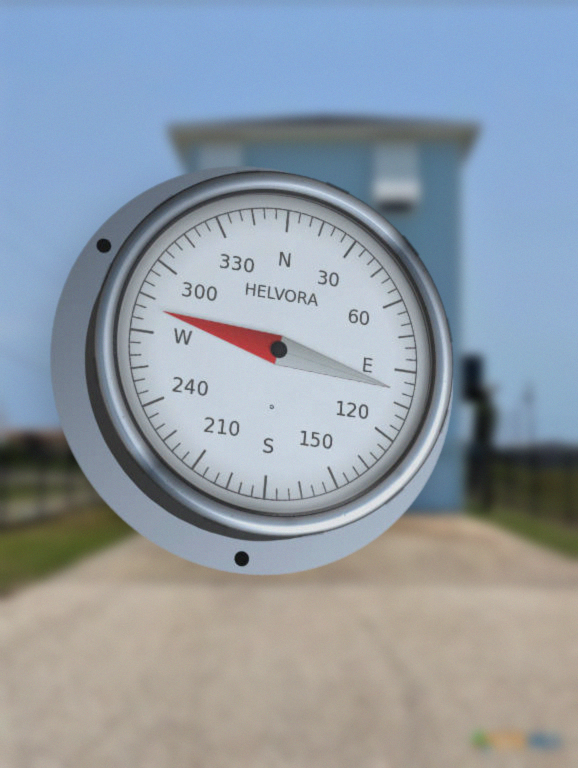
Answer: 280 °
